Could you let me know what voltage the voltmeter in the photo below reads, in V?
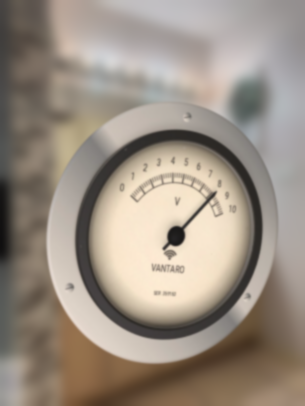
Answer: 8 V
